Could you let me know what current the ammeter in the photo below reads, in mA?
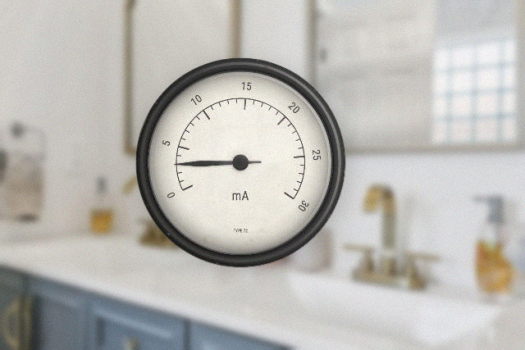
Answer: 3 mA
